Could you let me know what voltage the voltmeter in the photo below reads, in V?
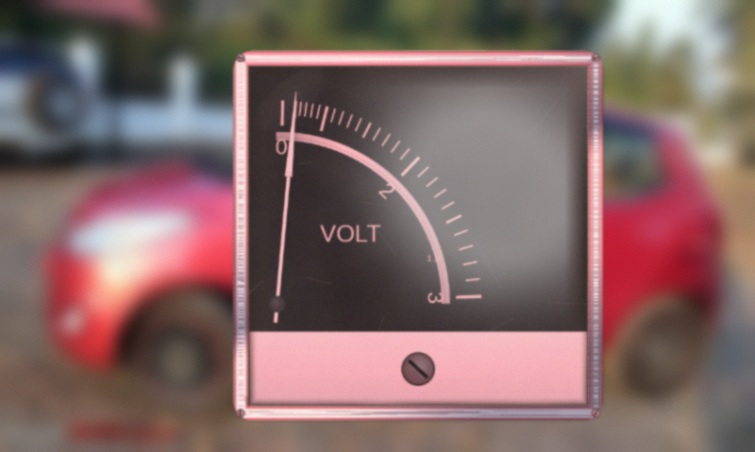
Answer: 0.5 V
